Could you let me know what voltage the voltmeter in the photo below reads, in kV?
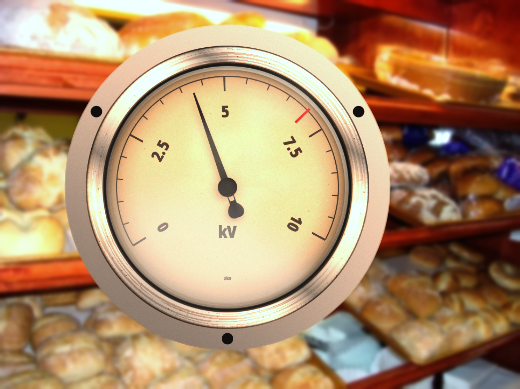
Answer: 4.25 kV
